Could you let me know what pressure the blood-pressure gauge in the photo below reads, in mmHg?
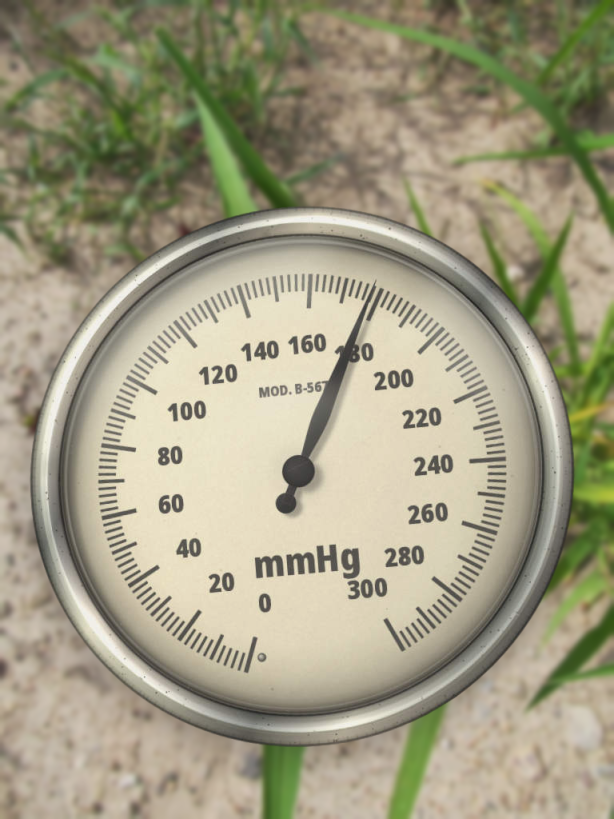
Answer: 178 mmHg
